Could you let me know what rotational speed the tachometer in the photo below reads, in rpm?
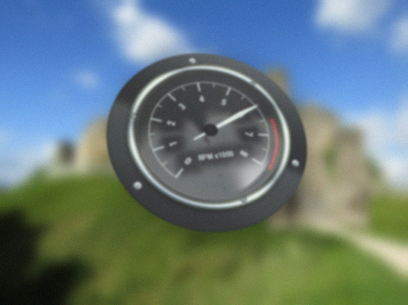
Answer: 6000 rpm
